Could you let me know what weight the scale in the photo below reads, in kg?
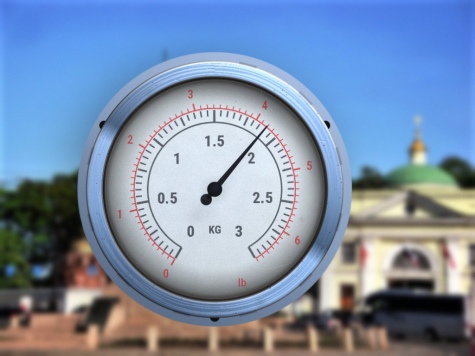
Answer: 1.9 kg
